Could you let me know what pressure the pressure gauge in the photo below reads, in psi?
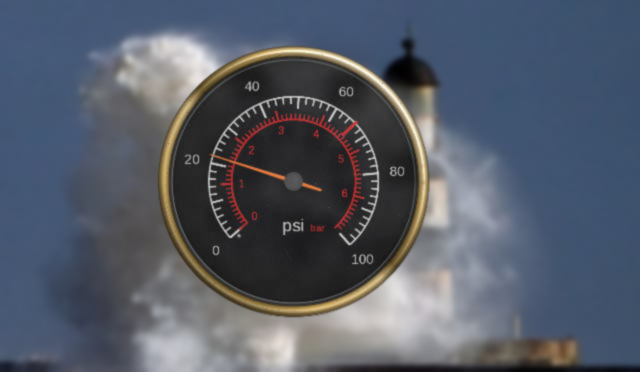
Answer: 22 psi
